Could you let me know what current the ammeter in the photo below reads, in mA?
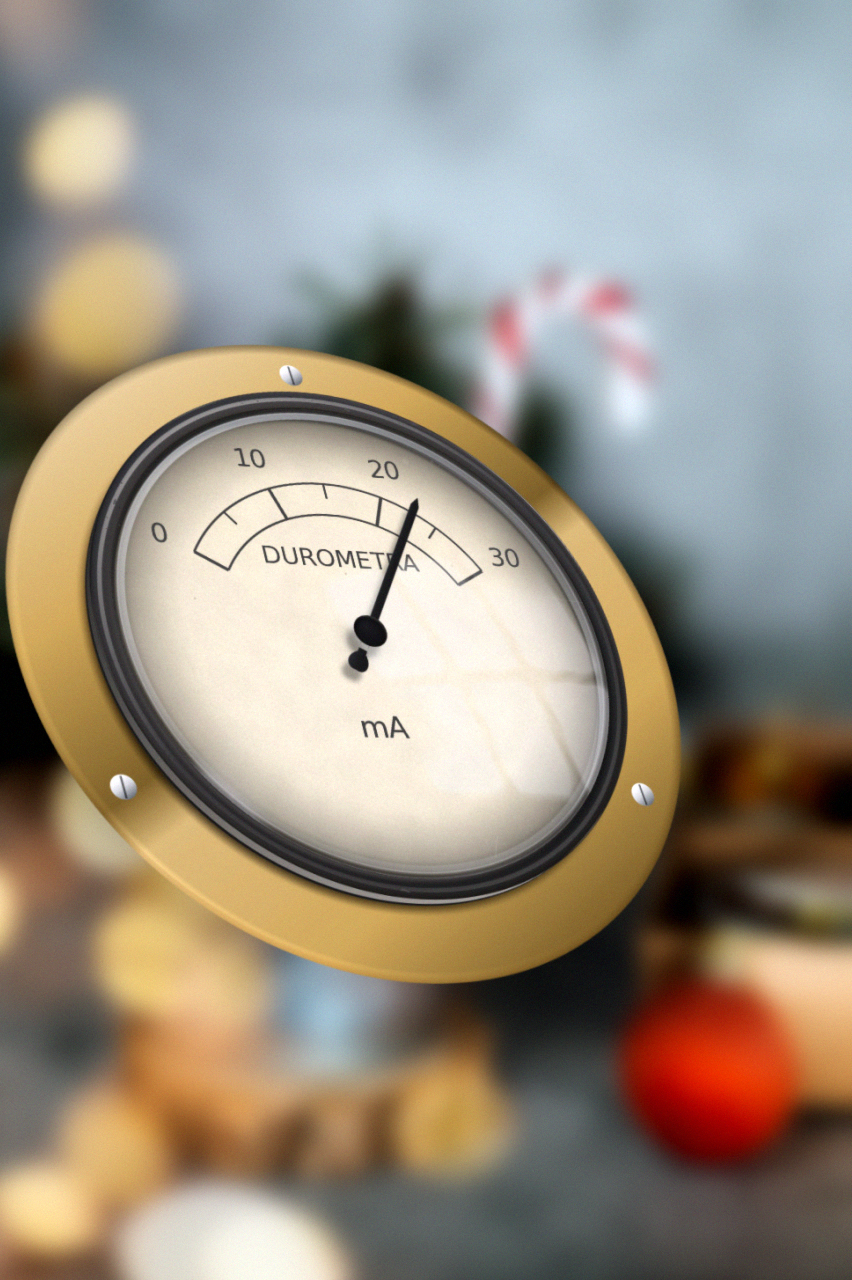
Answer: 22.5 mA
